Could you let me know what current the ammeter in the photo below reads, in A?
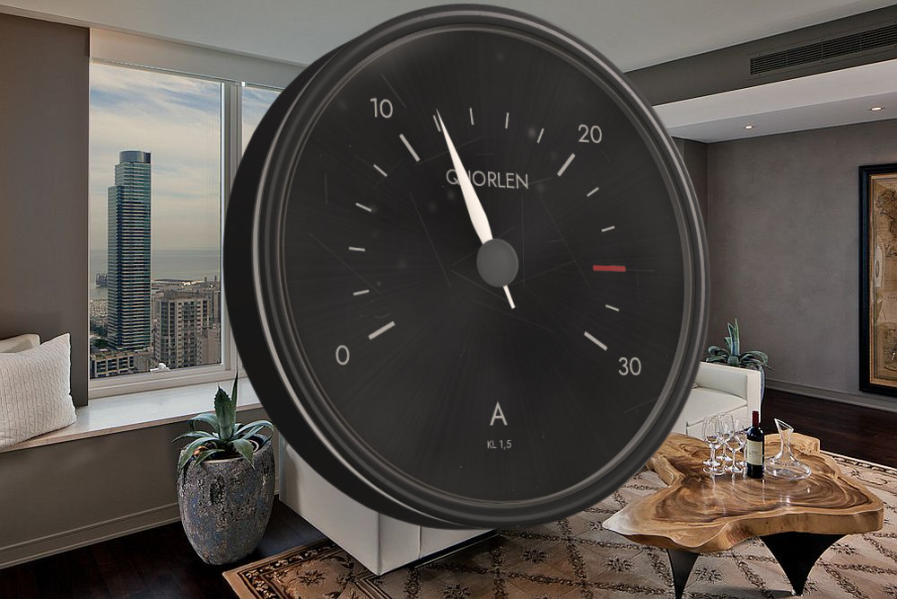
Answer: 12 A
